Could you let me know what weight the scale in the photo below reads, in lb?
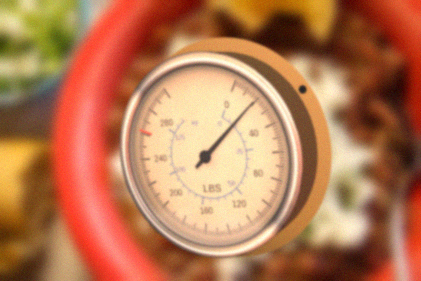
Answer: 20 lb
